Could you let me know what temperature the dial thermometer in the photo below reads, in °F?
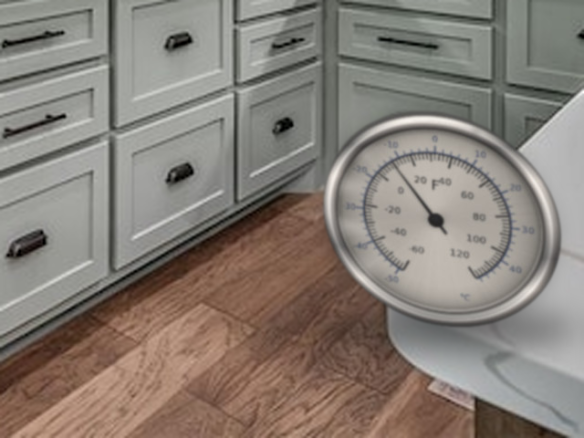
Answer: 10 °F
